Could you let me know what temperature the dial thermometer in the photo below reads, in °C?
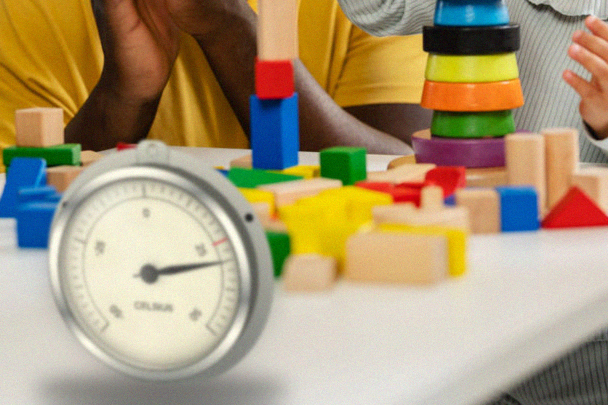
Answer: 30 °C
